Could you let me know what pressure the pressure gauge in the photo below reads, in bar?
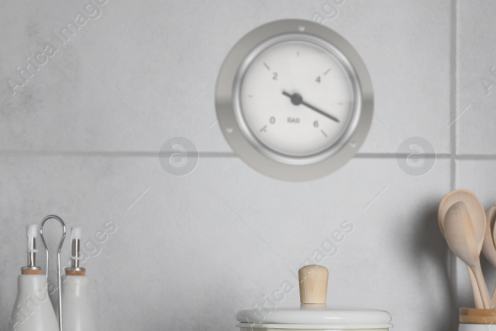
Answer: 5.5 bar
